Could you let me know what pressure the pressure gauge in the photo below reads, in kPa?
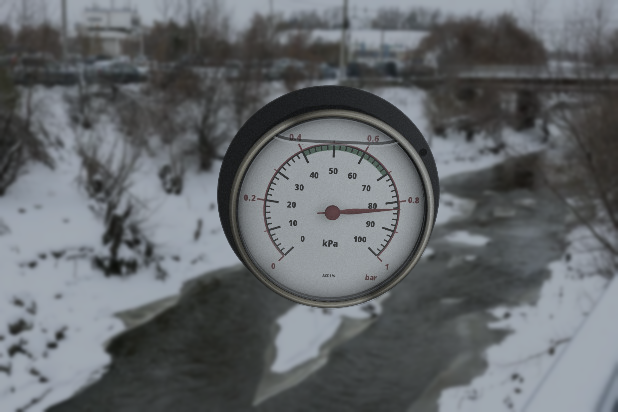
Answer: 82 kPa
